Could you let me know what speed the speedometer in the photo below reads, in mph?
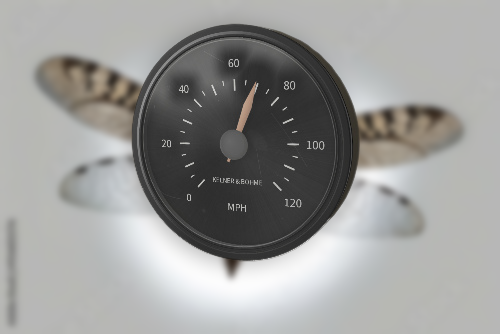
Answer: 70 mph
